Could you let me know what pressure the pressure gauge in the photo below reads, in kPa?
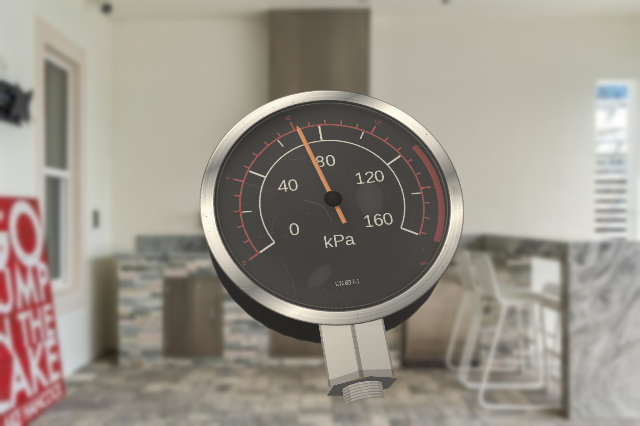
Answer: 70 kPa
